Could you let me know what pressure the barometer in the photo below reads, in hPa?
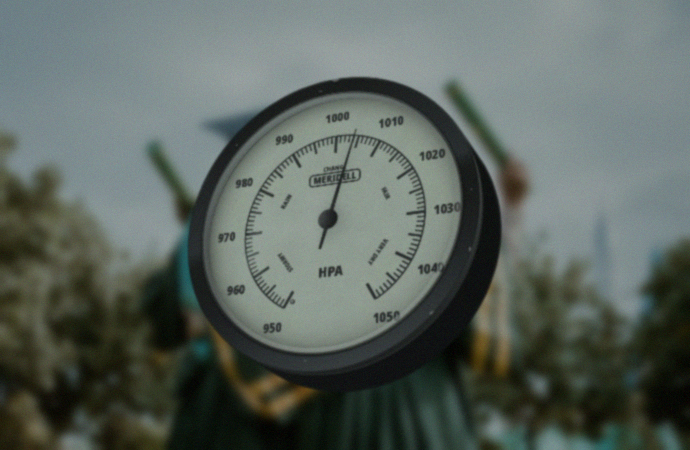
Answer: 1005 hPa
